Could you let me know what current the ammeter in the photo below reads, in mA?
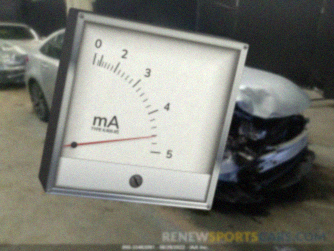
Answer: 4.6 mA
